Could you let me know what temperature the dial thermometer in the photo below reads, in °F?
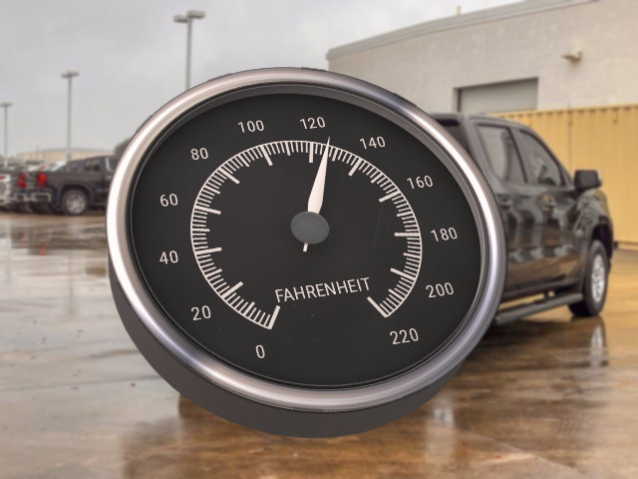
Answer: 126 °F
